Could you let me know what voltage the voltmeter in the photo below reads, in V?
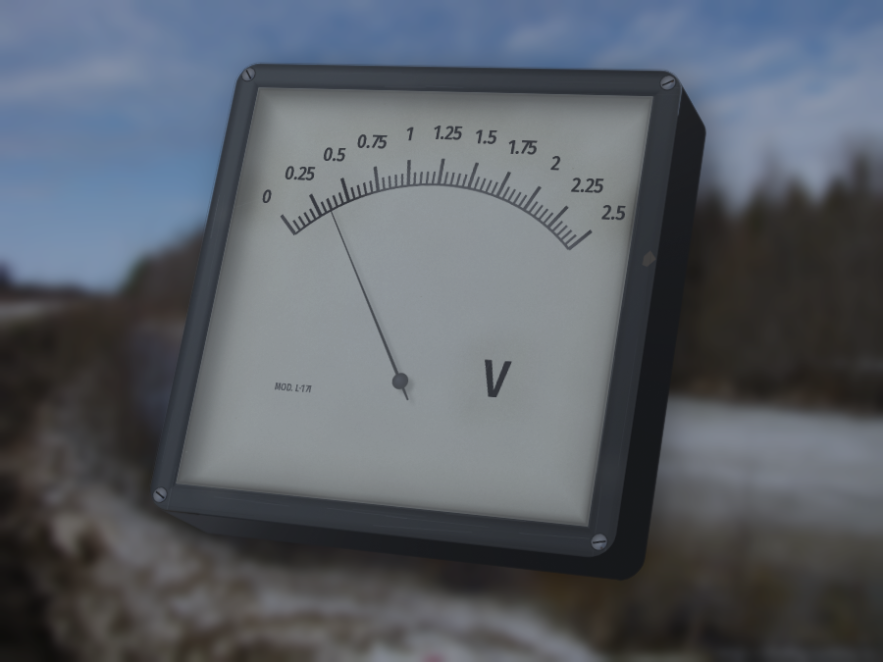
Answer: 0.35 V
